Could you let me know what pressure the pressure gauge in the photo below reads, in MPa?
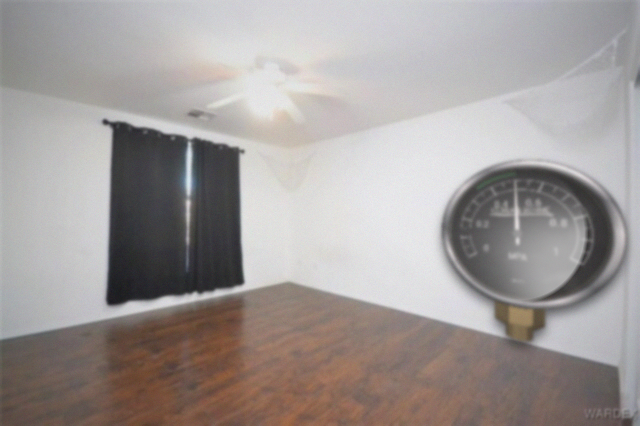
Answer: 0.5 MPa
